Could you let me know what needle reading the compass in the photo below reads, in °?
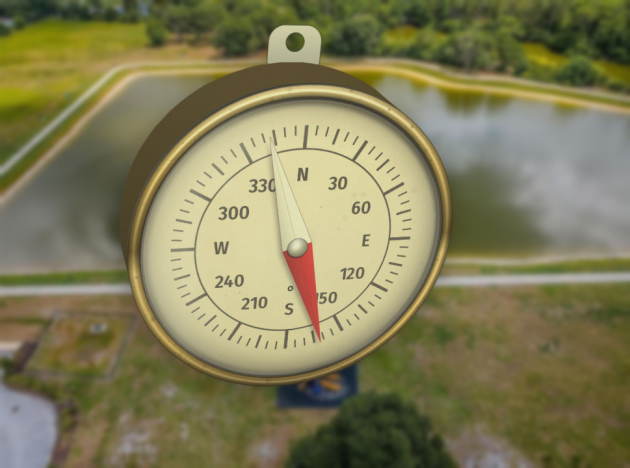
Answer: 162.5 °
